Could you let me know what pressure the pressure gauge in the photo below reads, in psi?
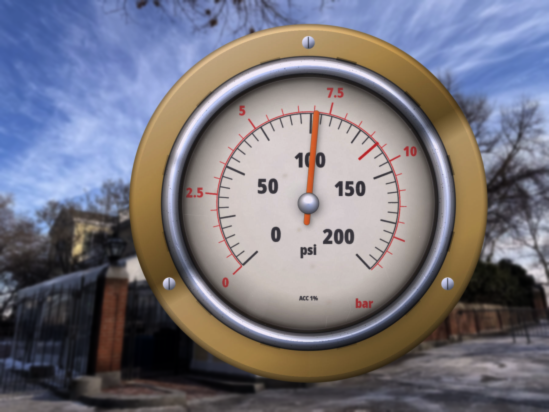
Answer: 102.5 psi
